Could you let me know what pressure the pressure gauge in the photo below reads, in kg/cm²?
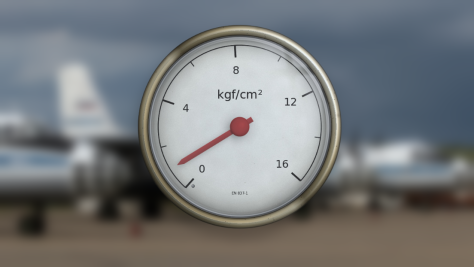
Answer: 1 kg/cm²
